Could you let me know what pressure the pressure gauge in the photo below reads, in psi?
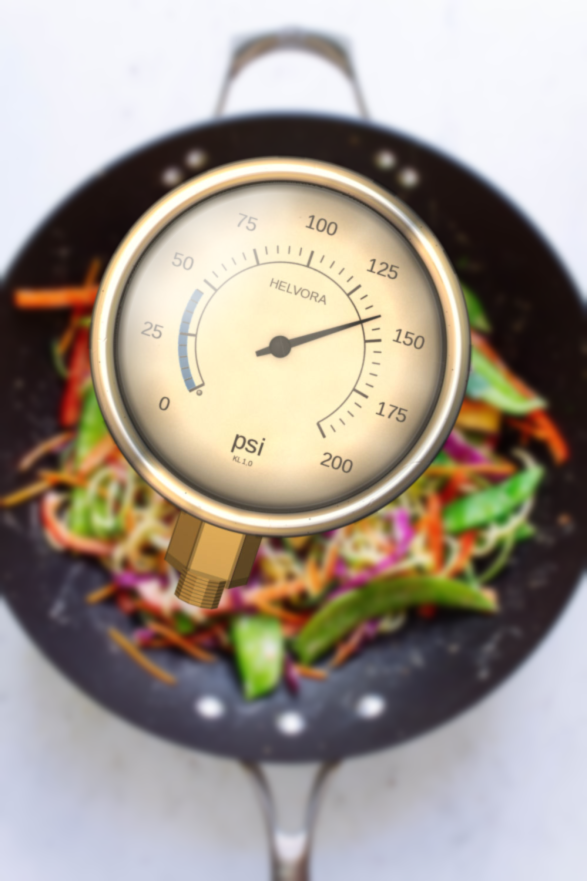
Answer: 140 psi
